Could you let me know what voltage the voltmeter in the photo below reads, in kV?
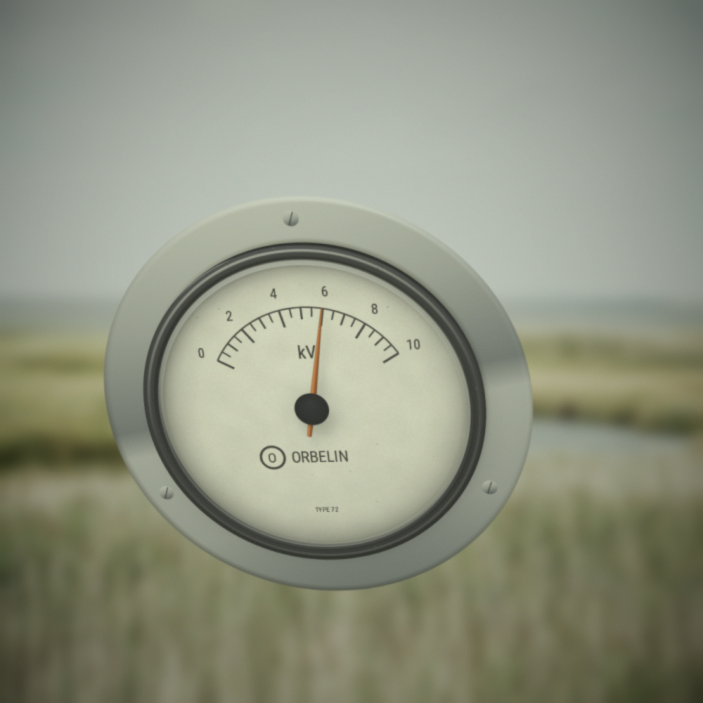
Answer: 6 kV
